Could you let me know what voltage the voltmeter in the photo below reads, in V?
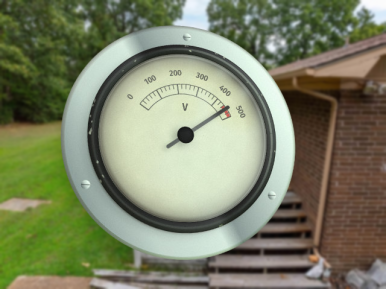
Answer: 460 V
